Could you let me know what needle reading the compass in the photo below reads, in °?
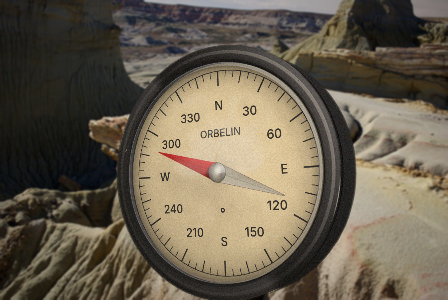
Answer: 290 °
